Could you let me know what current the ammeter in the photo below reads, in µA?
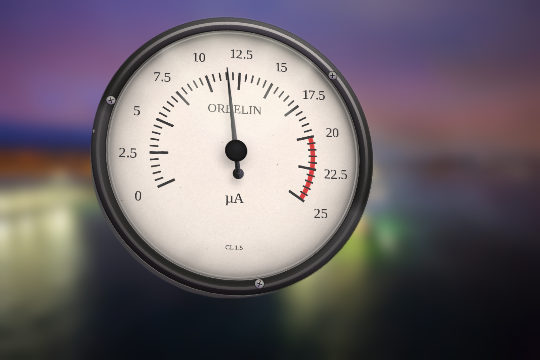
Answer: 11.5 µA
